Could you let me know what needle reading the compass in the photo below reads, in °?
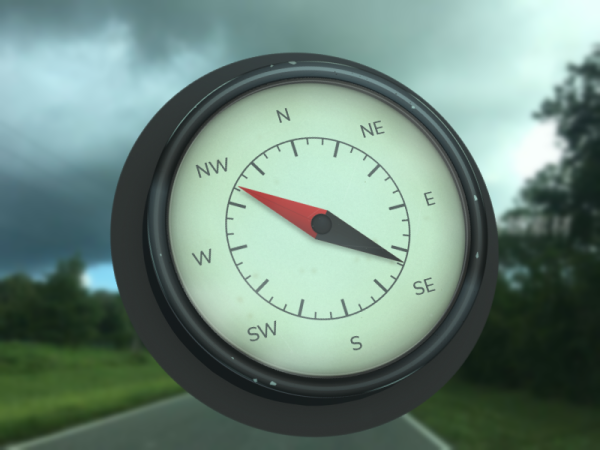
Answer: 310 °
